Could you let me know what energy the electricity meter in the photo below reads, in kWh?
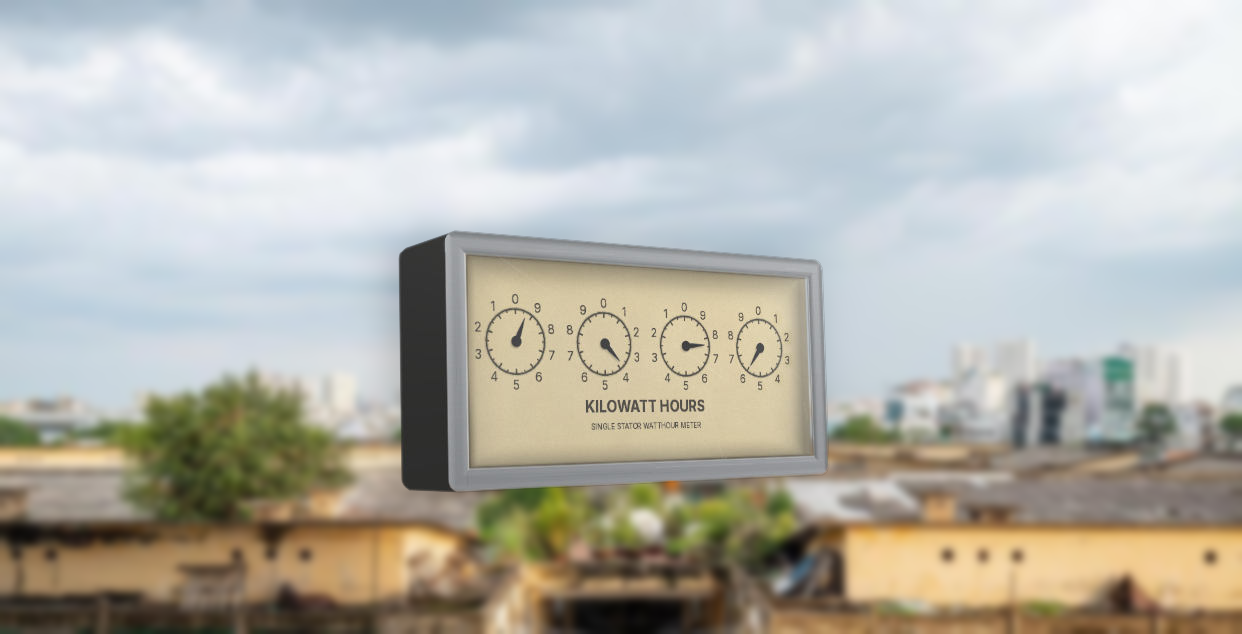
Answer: 9376 kWh
